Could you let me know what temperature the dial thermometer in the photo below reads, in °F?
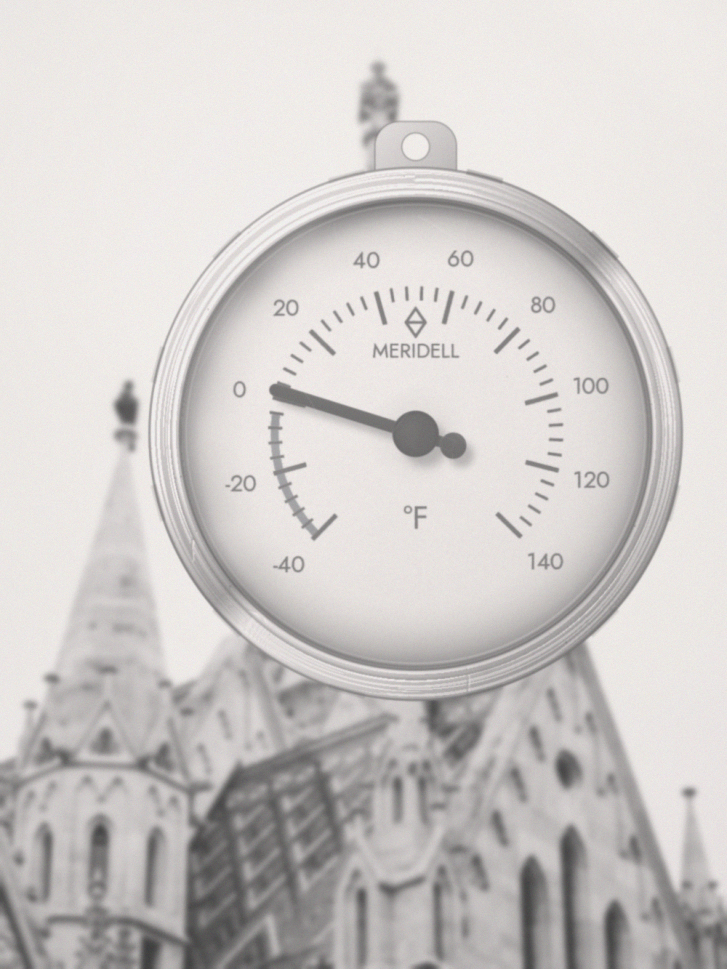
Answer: 2 °F
